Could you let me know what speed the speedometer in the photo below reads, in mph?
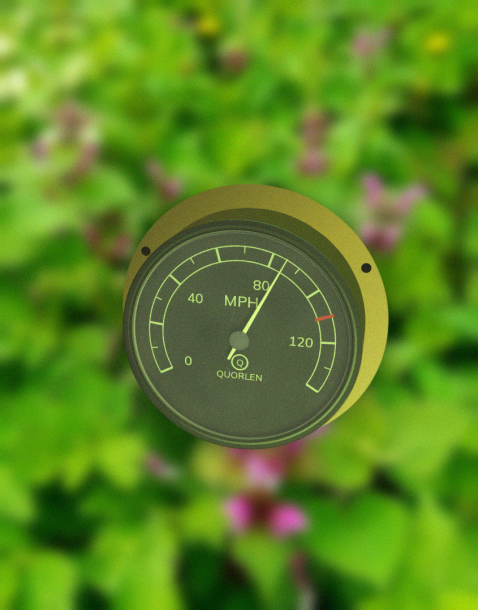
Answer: 85 mph
